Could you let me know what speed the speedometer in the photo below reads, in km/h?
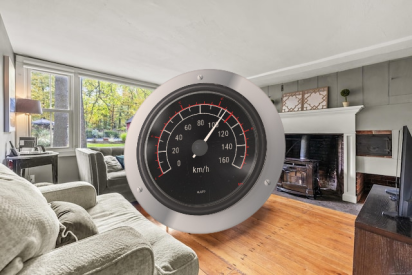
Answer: 105 km/h
